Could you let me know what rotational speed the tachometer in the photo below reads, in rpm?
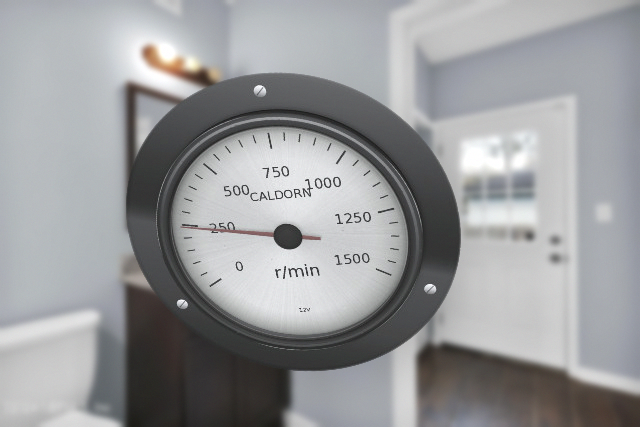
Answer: 250 rpm
